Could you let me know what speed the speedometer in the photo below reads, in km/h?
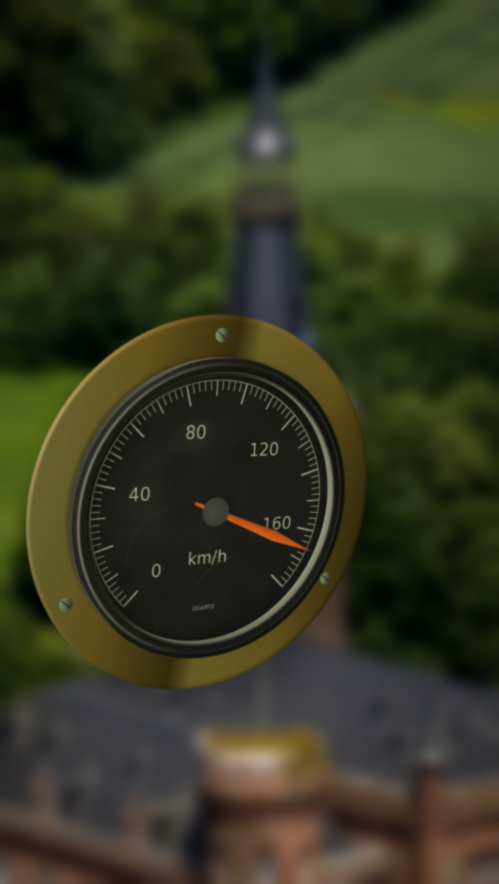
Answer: 166 km/h
